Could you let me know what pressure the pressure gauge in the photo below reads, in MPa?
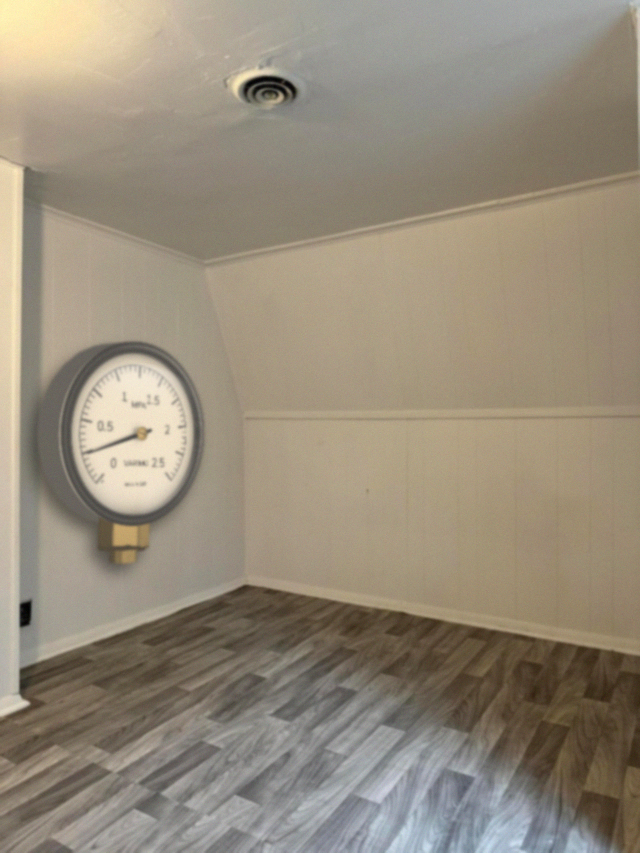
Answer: 0.25 MPa
